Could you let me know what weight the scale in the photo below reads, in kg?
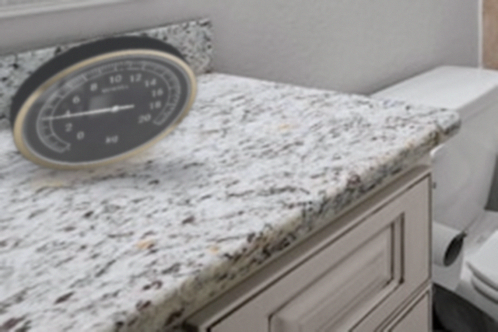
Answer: 4 kg
